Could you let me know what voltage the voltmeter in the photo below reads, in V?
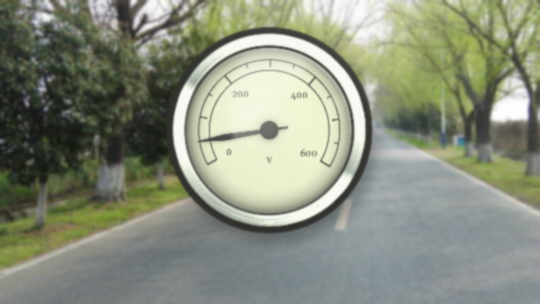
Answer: 50 V
